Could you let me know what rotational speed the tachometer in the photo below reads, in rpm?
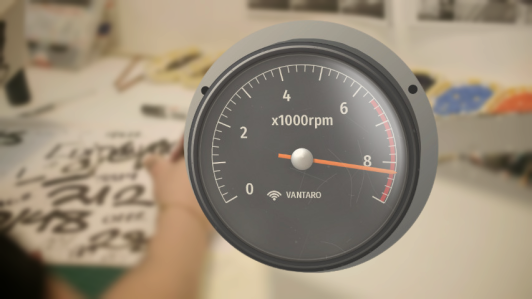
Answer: 8200 rpm
